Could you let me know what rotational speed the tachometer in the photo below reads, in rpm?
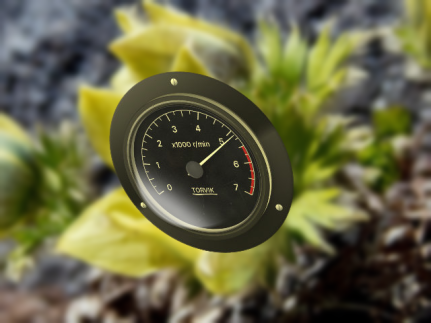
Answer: 5125 rpm
